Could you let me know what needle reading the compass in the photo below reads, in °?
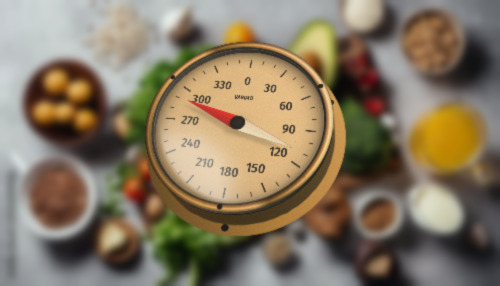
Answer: 290 °
